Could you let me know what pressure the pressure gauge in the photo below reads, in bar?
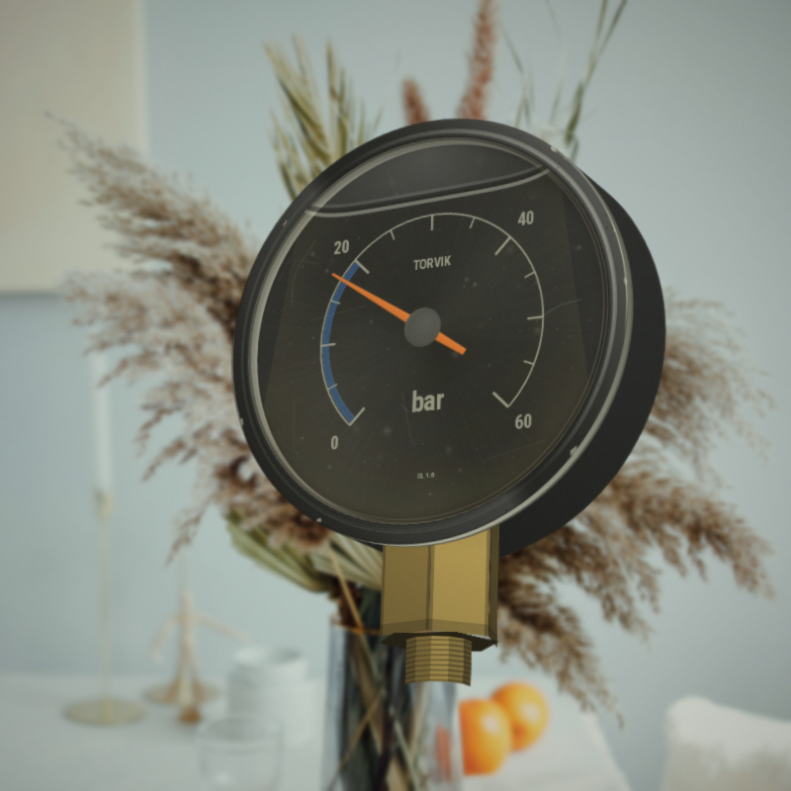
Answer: 17.5 bar
